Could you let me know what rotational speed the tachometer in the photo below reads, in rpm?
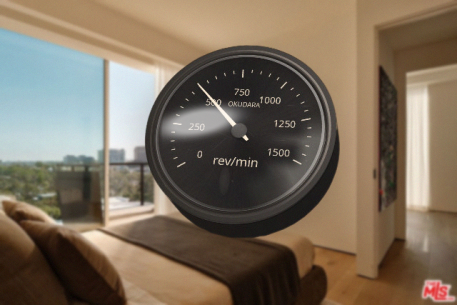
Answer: 500 rpm
